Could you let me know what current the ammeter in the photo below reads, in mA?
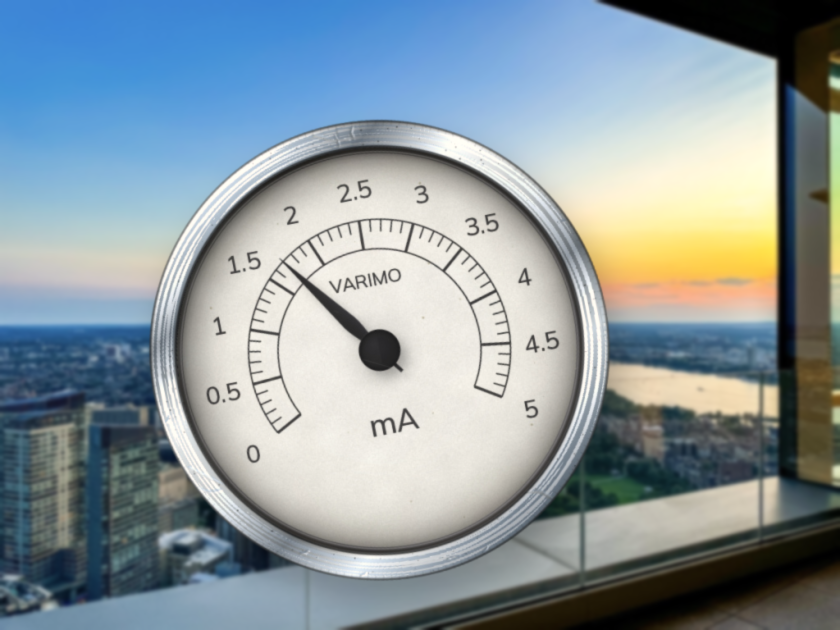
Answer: 1.7 mA
